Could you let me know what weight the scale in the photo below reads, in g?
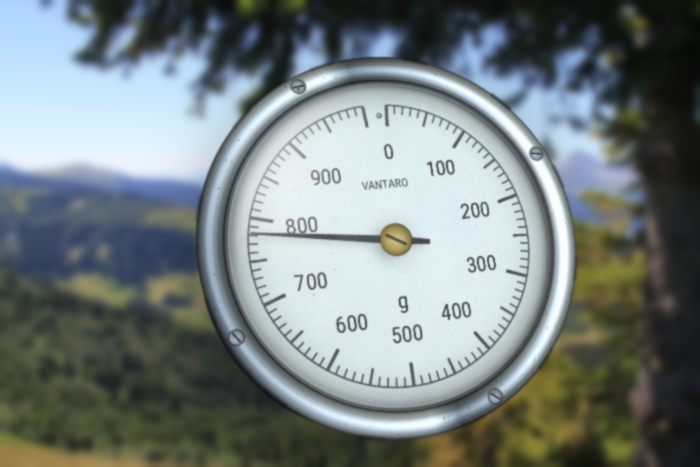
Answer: 780 g
